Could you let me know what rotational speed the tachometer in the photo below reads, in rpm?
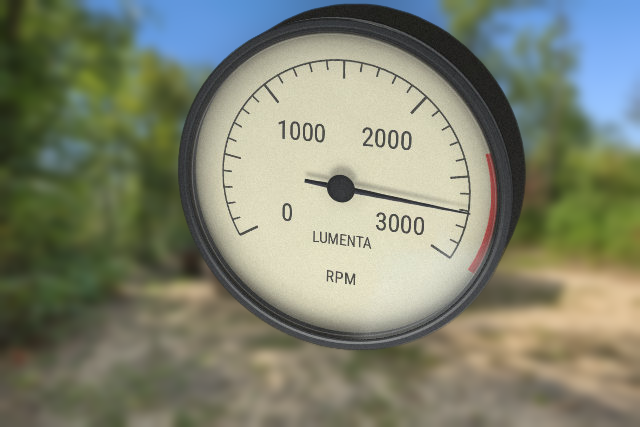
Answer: 2700 rpm
